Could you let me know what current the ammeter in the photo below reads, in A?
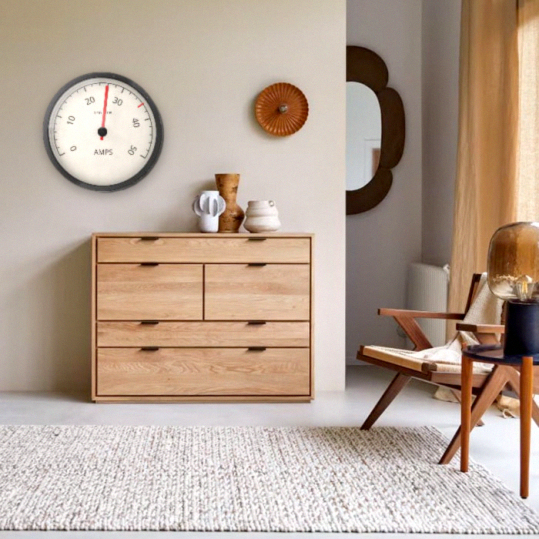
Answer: 26 A
